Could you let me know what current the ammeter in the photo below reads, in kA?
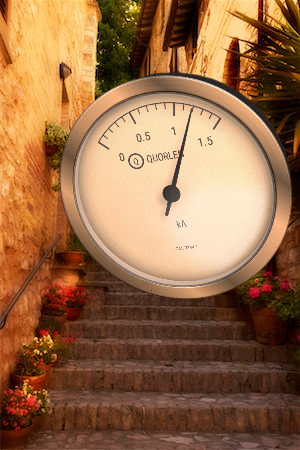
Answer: 1.2 kA
